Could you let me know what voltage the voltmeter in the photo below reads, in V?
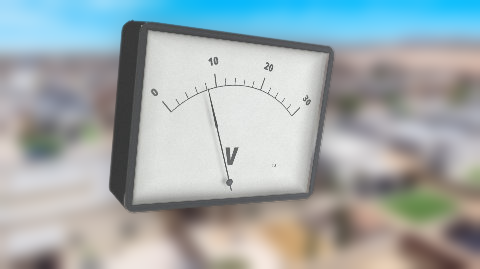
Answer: 8 V
